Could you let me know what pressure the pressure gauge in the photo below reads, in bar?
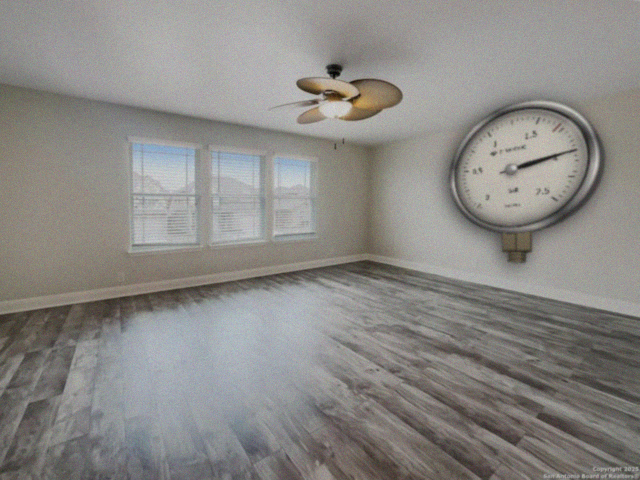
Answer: 2 bar
